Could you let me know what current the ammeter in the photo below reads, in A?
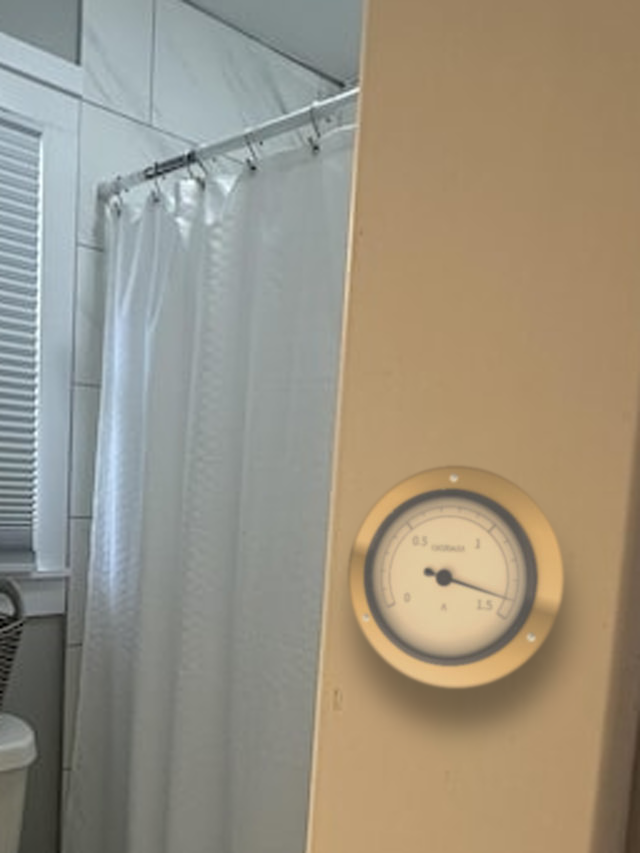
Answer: 1.4 A
